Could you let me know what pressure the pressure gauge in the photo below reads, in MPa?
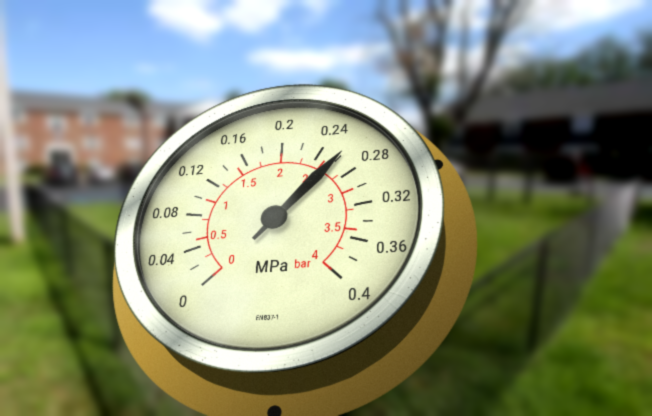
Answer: 0.26 MPa
